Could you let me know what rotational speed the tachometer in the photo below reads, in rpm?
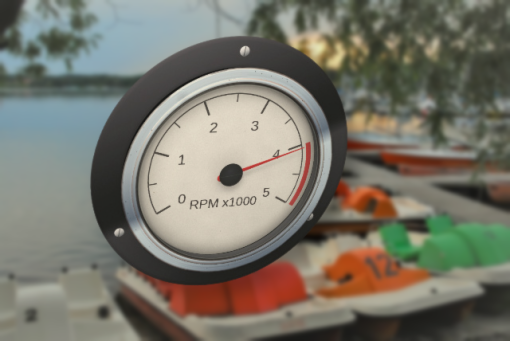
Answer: 4000 rpm
